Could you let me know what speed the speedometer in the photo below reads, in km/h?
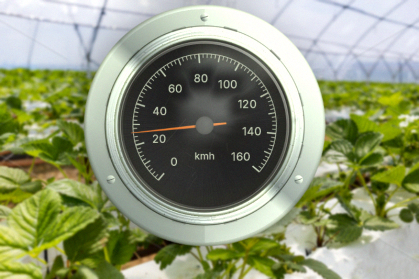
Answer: 26 km/h
